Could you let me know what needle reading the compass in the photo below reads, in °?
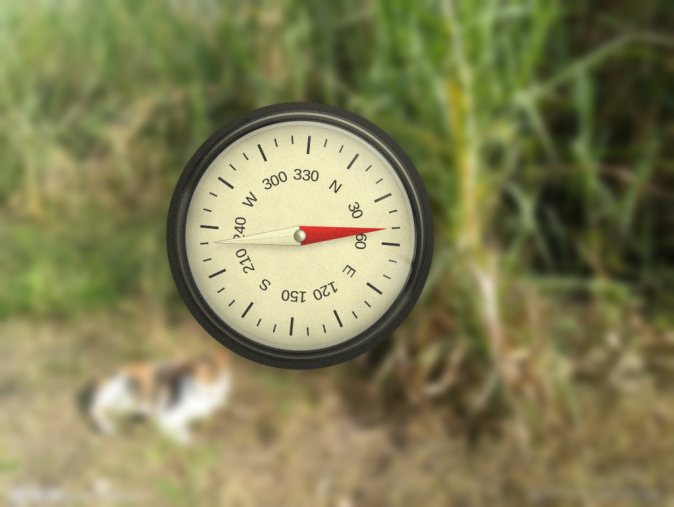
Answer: 50 °
